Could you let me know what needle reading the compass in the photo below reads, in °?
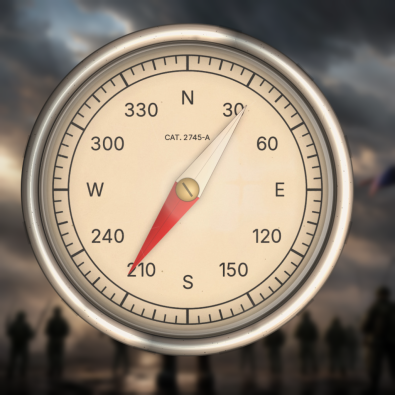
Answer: 215 °
